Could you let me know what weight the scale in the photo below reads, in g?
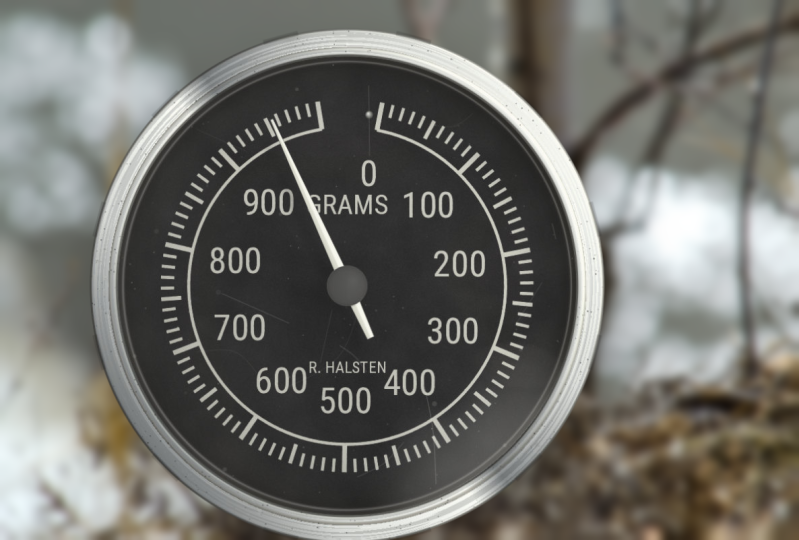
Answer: 955 g
